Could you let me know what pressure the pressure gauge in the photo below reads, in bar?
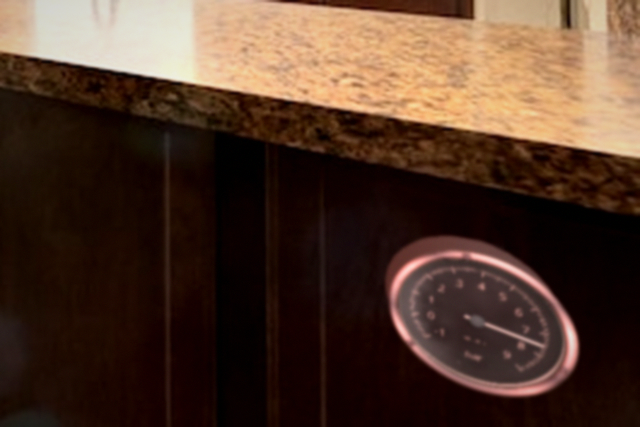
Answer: 7.5 bar
